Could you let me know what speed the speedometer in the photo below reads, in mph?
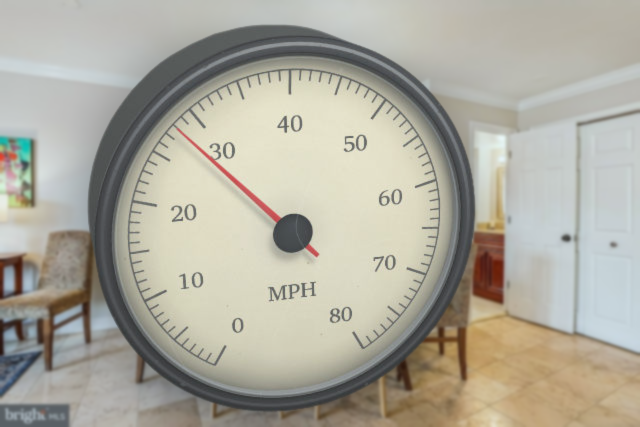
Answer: 28 mph
